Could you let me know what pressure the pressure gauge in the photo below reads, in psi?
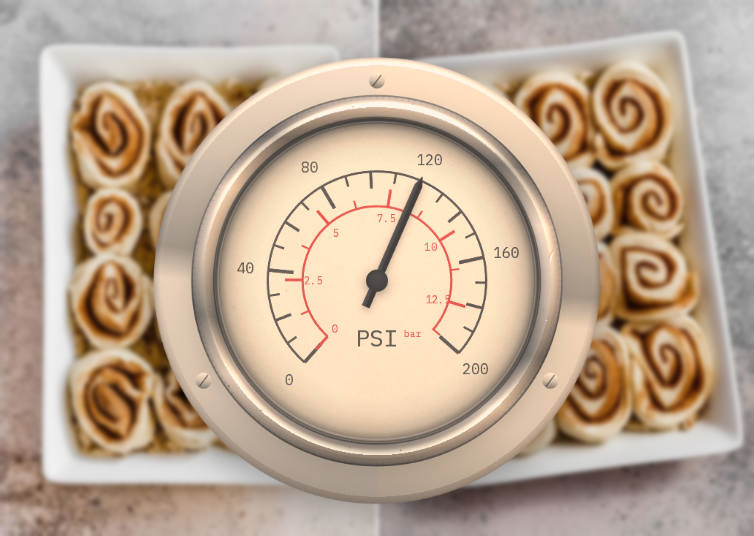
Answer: 120 psi
